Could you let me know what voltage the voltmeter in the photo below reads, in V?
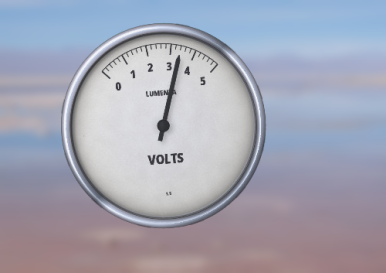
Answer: 3.4 V
